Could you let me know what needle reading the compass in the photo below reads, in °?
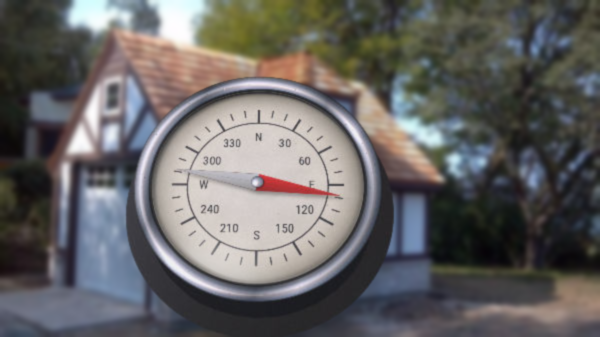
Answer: 100 °
